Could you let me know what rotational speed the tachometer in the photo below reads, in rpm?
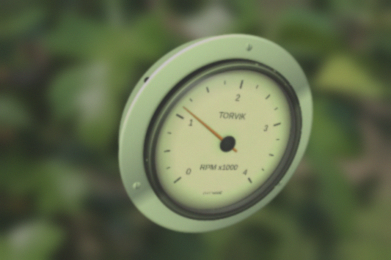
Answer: 1125 rpm
